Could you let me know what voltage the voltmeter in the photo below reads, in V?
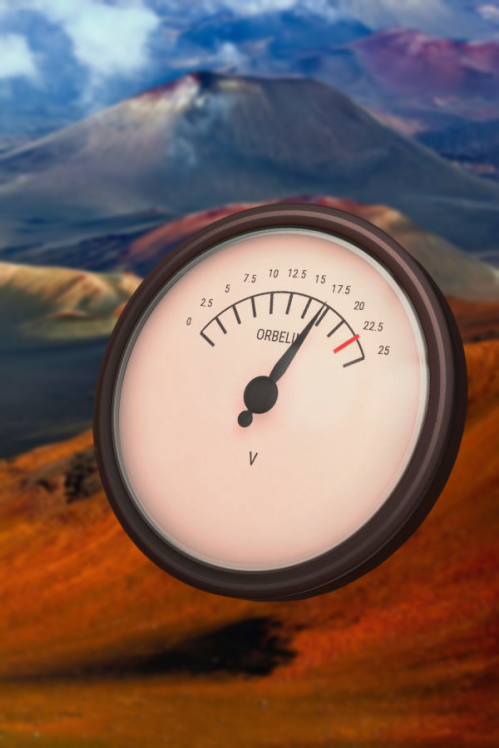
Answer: 17.5 V
